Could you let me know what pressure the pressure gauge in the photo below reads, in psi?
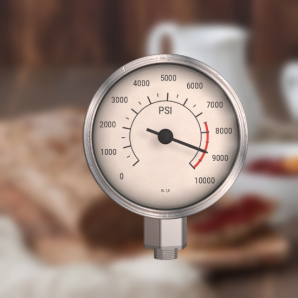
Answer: 9000 psi
